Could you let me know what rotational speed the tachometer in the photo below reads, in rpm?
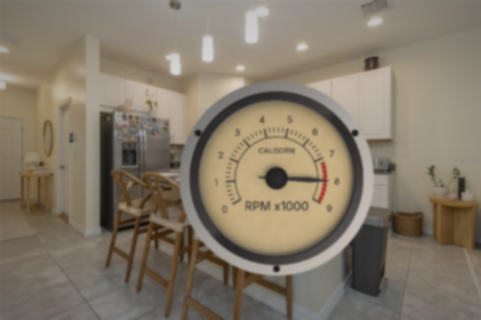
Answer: 8000 rpm
